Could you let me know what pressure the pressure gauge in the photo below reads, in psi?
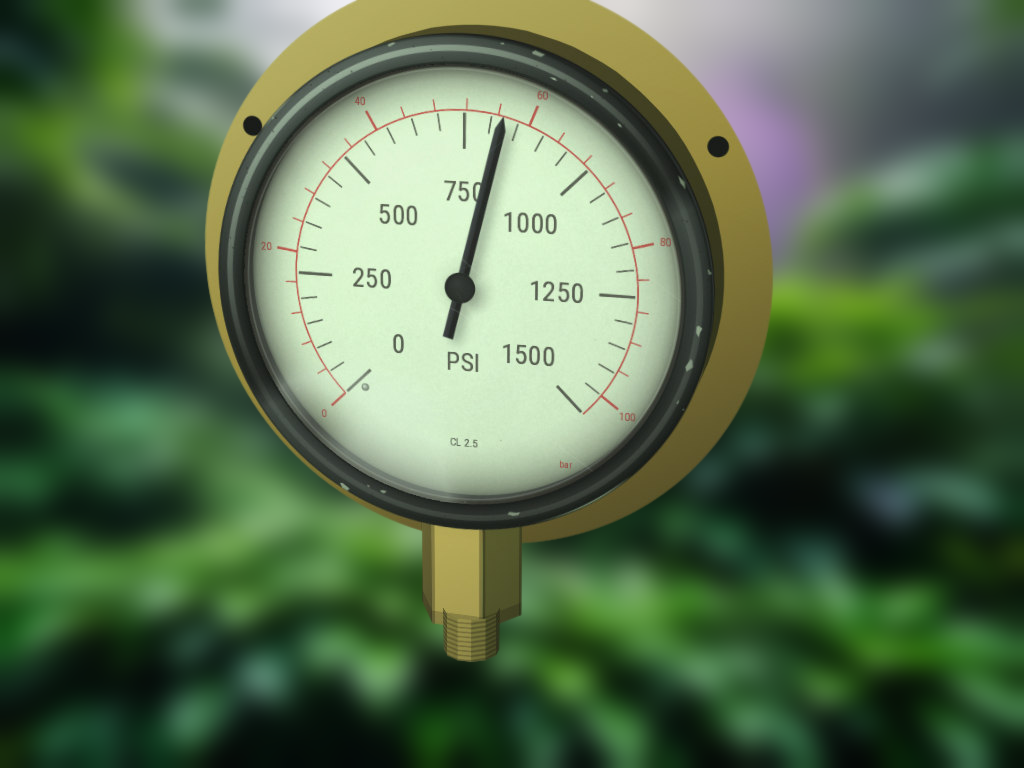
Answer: 825 psi
